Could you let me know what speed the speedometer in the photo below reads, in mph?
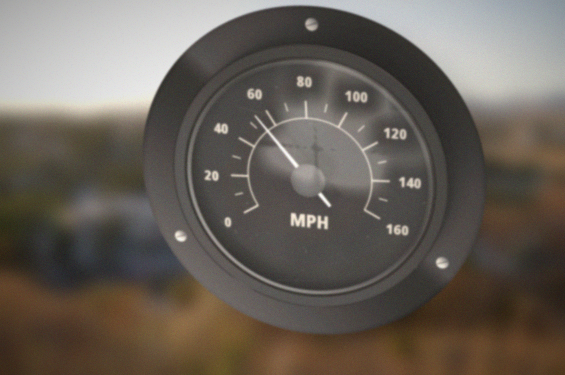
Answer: 55 mph
